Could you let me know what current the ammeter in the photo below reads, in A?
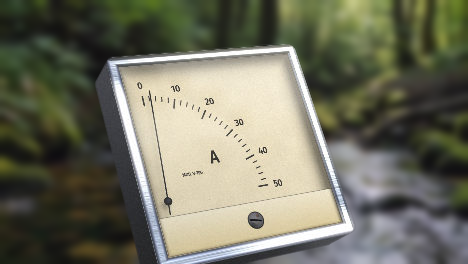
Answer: 2 A
